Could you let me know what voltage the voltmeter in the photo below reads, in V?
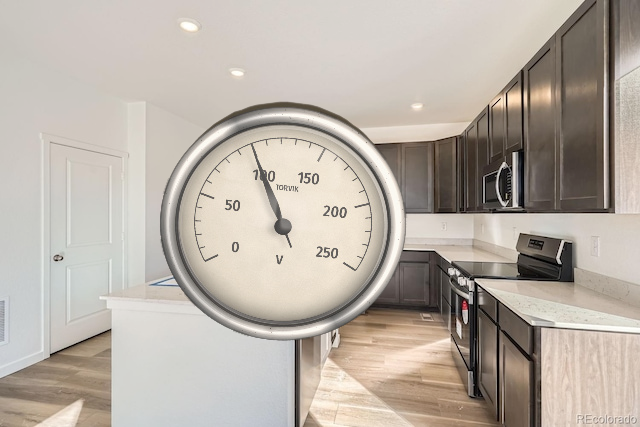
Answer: 100 V
